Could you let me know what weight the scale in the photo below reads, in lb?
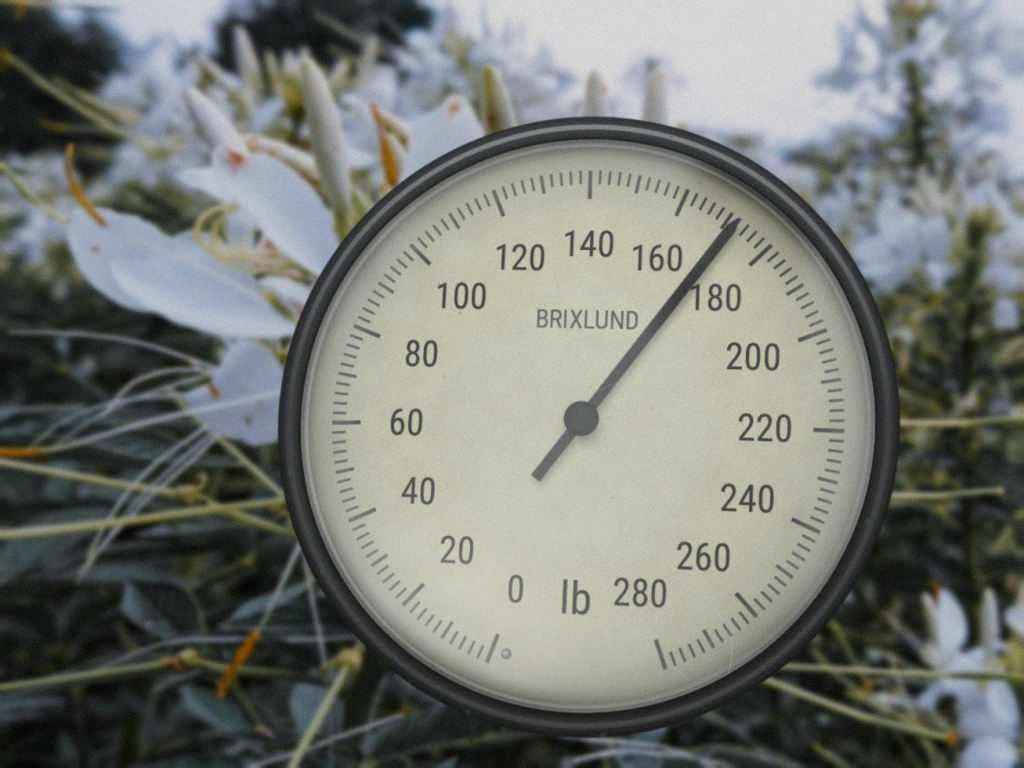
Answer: 172 lb
